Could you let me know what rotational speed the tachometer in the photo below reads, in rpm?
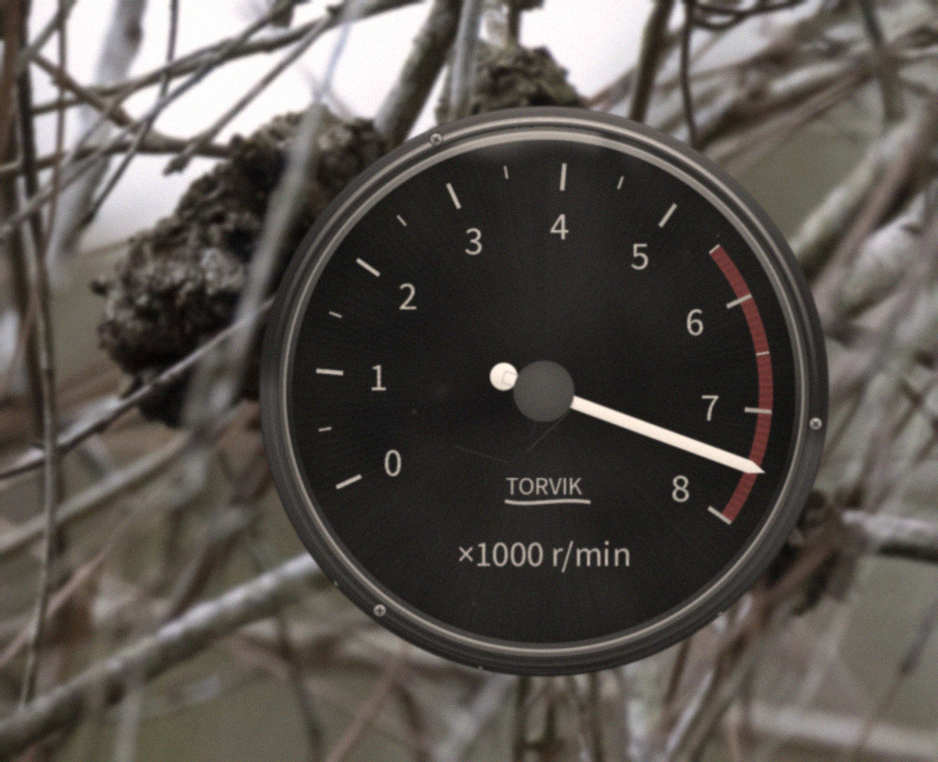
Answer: 7500 rpm
